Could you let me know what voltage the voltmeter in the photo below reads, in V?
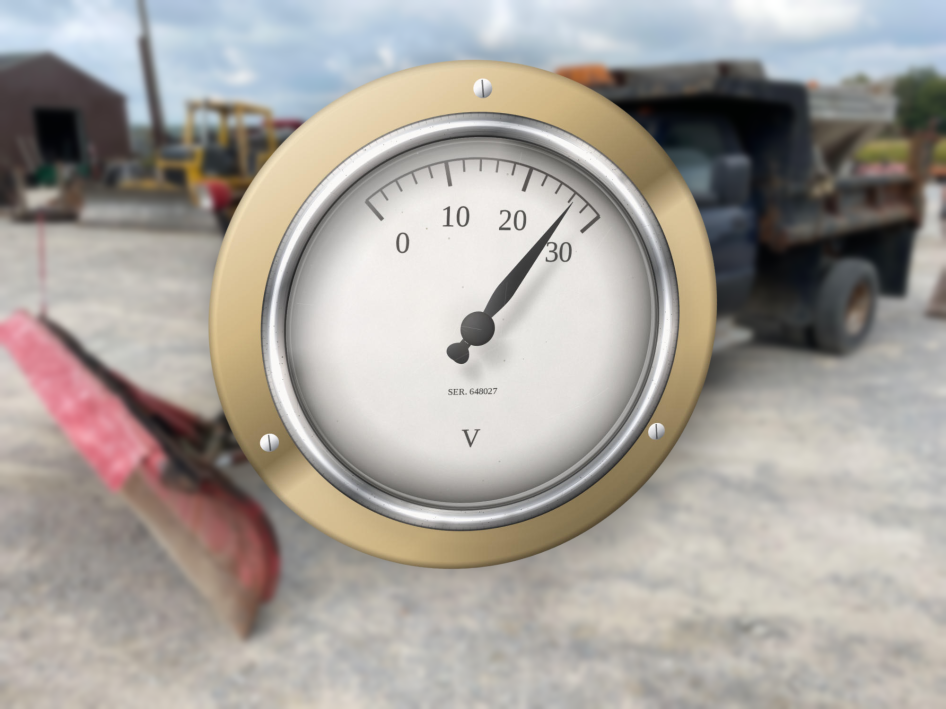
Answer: 26 V
